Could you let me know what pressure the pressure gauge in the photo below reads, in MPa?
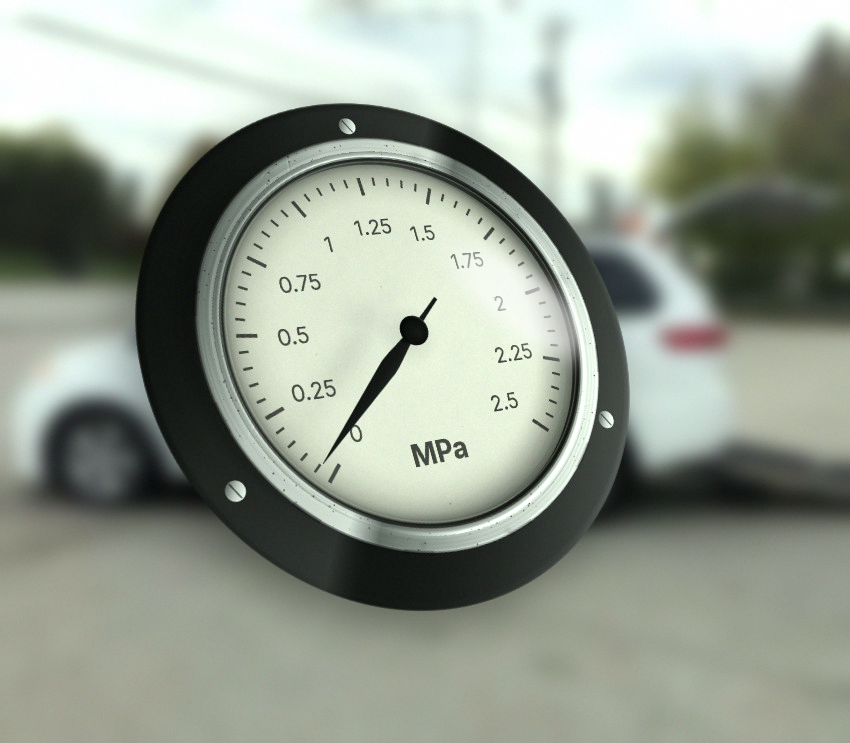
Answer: 0.05 MPa
